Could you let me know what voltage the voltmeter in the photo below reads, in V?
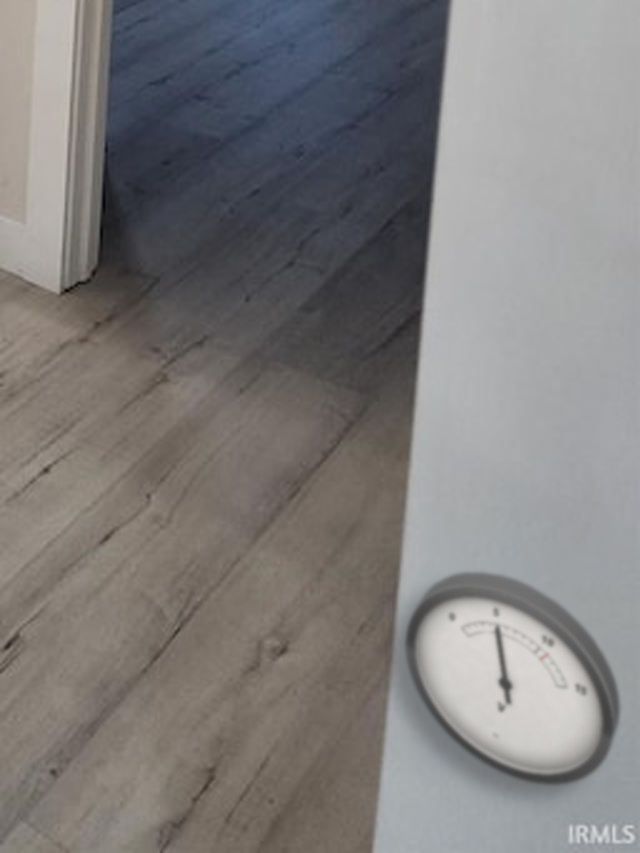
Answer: 5 V
